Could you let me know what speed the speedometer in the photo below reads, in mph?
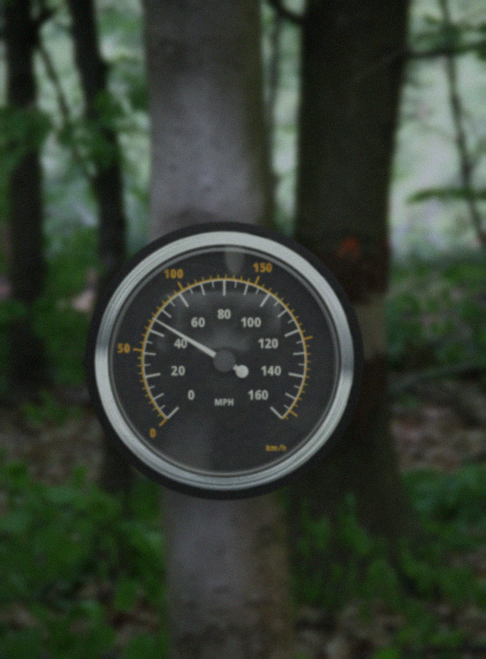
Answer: 45 mph
